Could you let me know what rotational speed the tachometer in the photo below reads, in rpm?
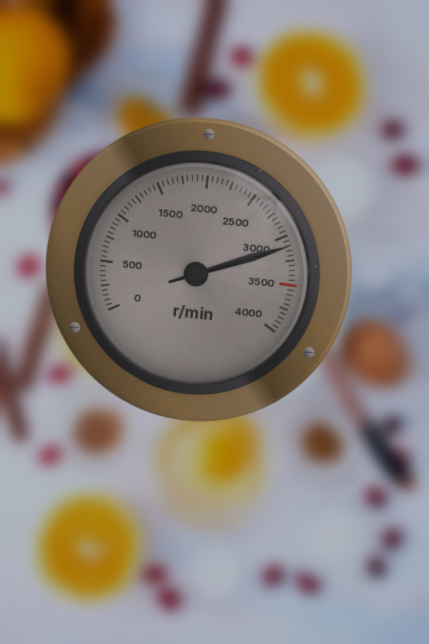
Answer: 3100 rpm
